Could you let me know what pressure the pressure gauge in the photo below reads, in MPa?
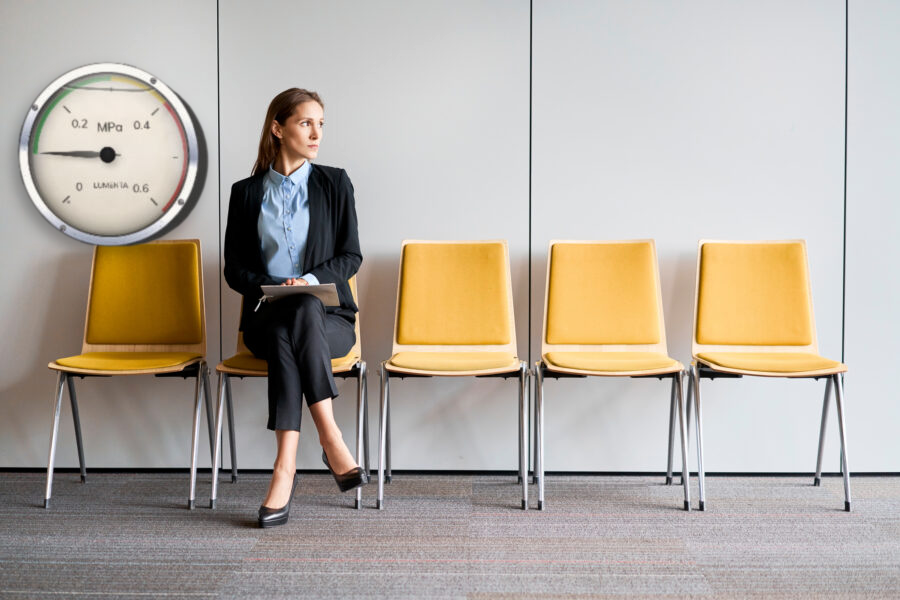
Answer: 0.1 MPa
